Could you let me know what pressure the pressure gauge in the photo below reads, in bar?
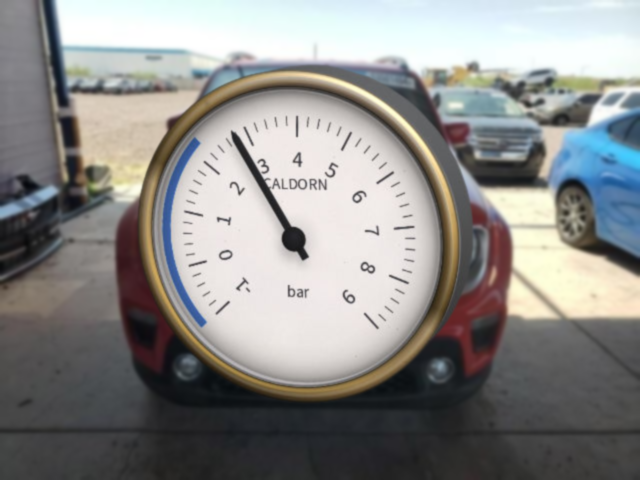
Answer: 2.8 bar
